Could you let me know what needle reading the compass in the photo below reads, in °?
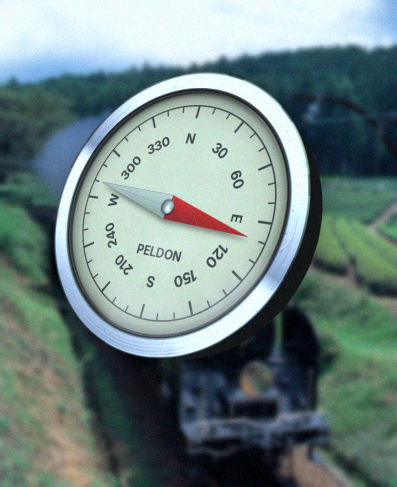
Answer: 100 °
